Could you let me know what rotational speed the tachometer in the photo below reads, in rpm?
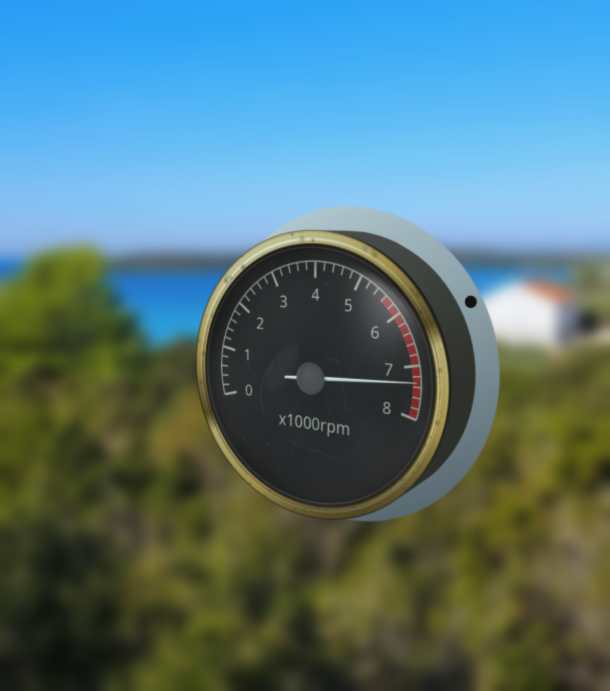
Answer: 7300 rpm
